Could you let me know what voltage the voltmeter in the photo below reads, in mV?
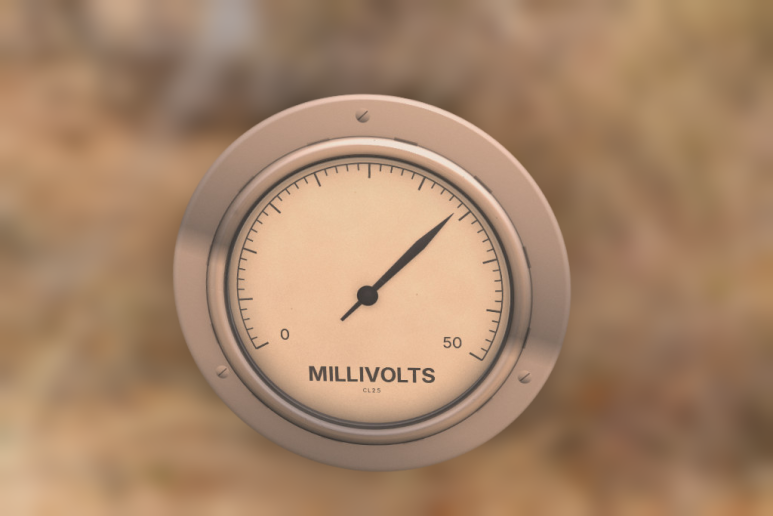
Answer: 34 mV
